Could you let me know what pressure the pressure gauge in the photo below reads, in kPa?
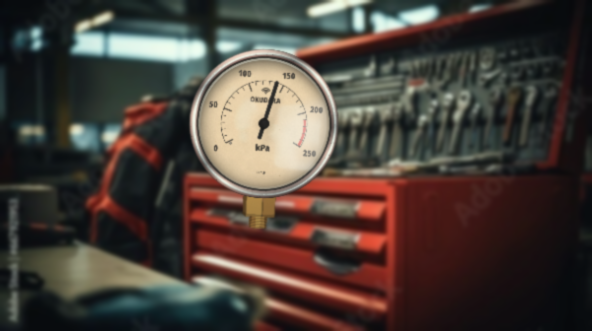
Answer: 140 kPa
